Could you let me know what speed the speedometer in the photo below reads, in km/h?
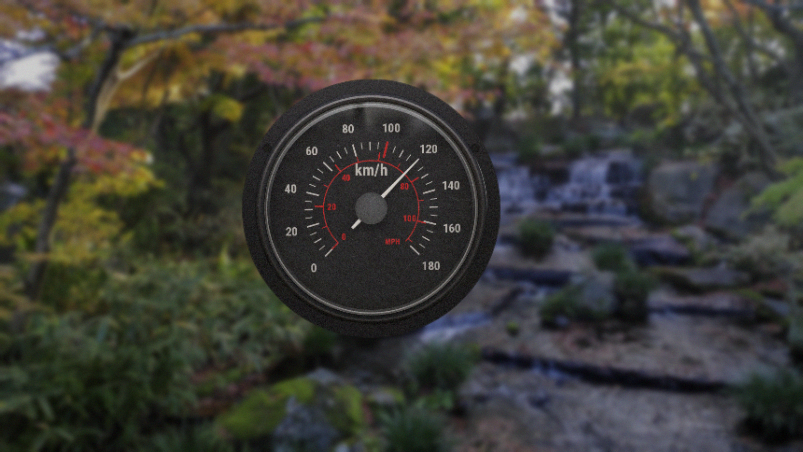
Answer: 120 km/h
